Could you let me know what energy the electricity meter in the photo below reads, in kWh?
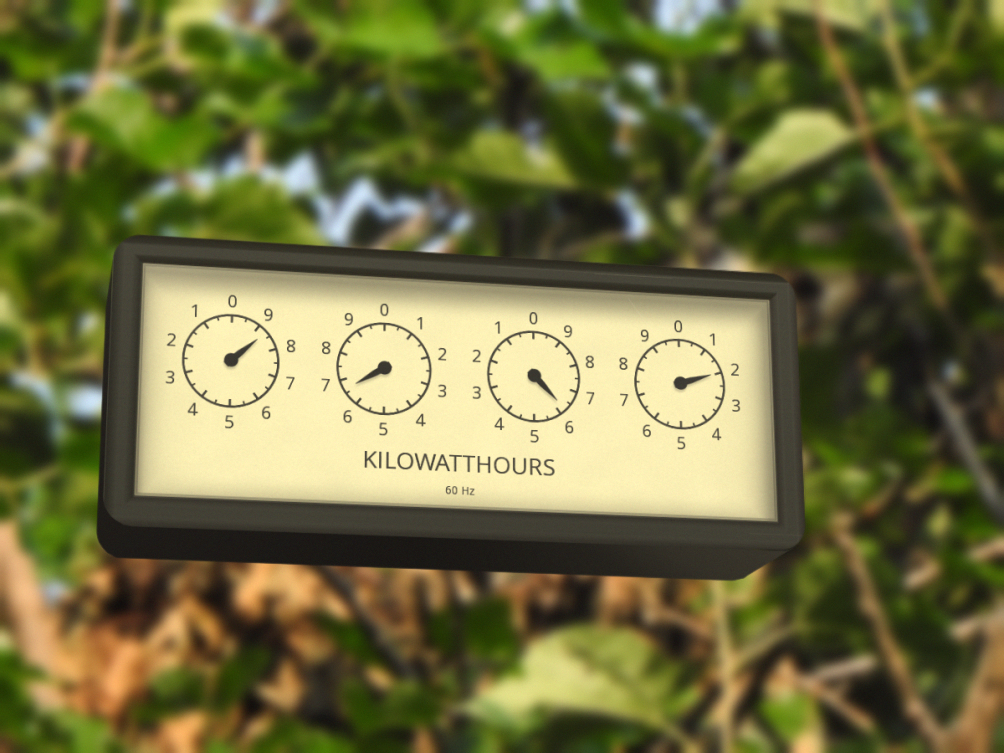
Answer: 8662 kWh
